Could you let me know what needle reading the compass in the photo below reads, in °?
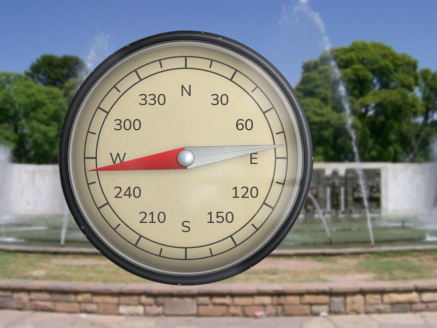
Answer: 262.5 °
